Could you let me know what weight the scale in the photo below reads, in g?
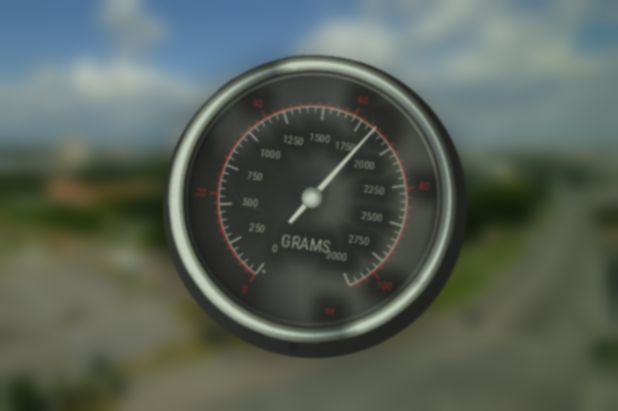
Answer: 1850 g
